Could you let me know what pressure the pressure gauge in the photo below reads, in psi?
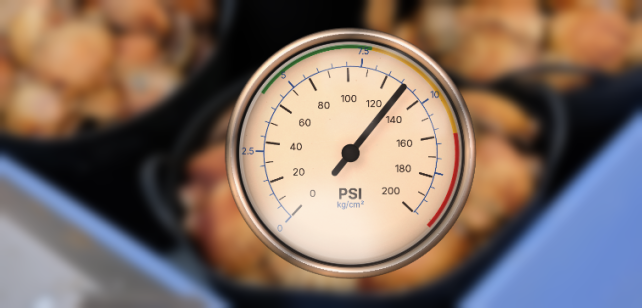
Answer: 130 psi
